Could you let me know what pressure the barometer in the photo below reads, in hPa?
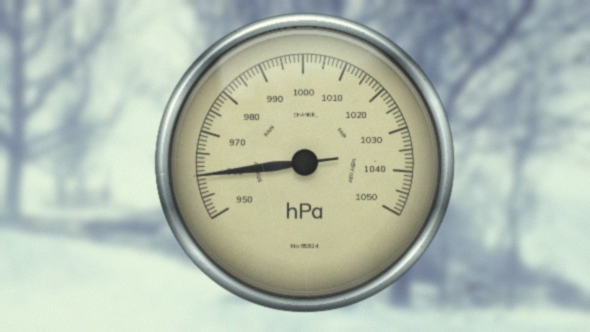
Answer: 960 hPa
